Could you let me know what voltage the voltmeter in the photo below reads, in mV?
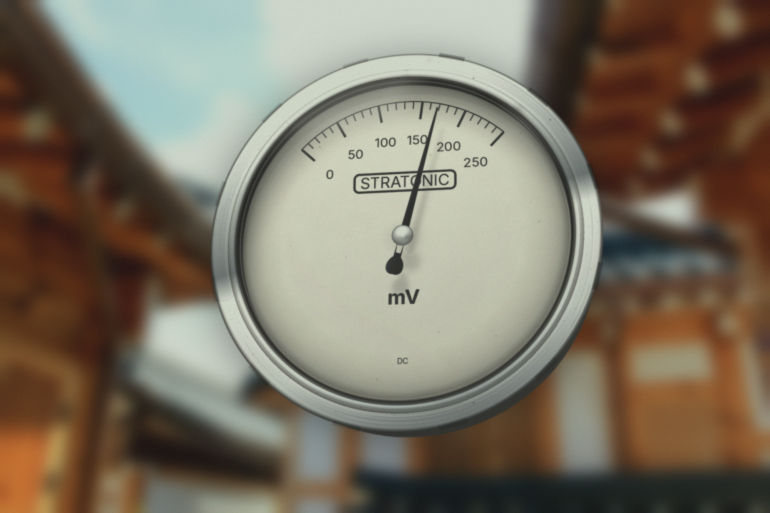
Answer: 170 mV
